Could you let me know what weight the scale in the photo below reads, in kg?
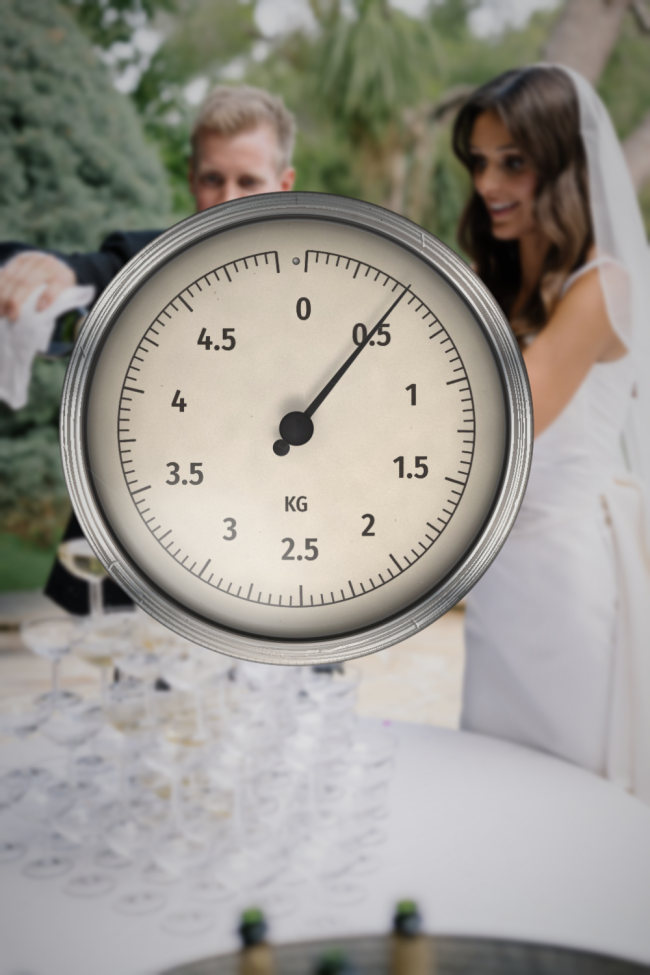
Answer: 0.5 kg
